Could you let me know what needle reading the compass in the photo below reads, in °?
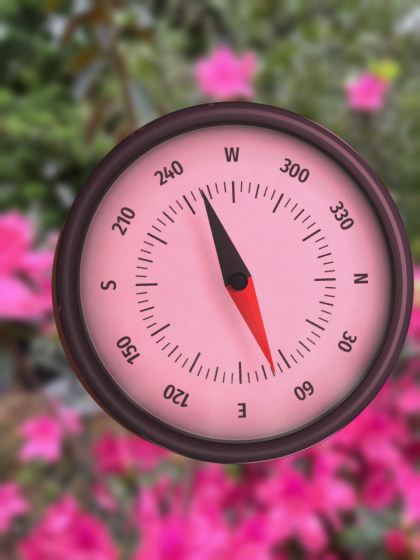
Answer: 70 °
